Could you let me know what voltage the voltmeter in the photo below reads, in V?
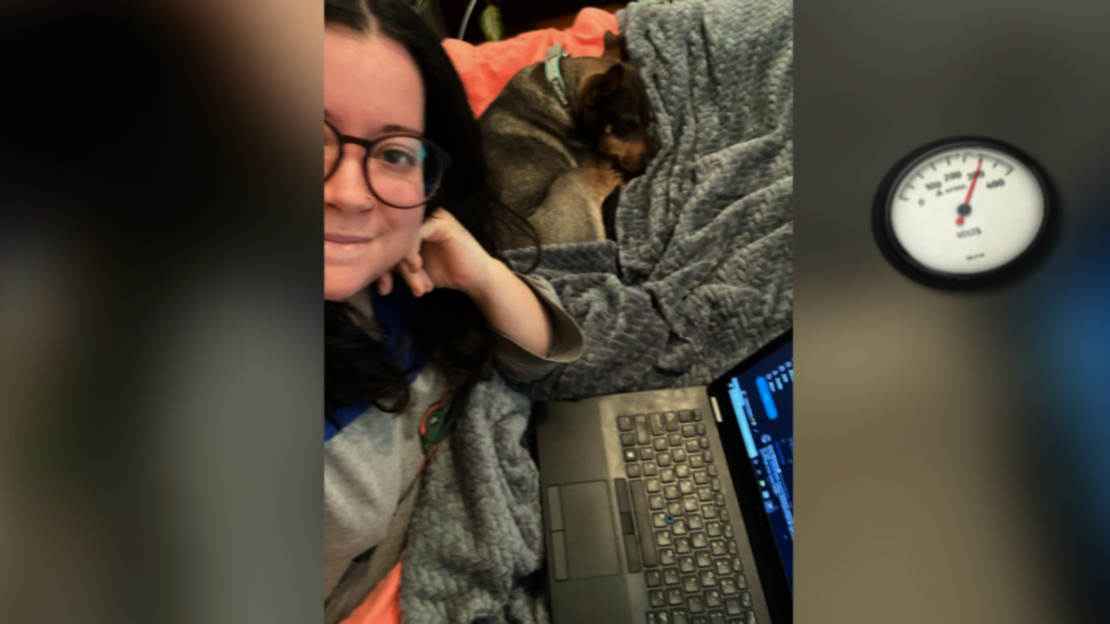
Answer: 300 V
